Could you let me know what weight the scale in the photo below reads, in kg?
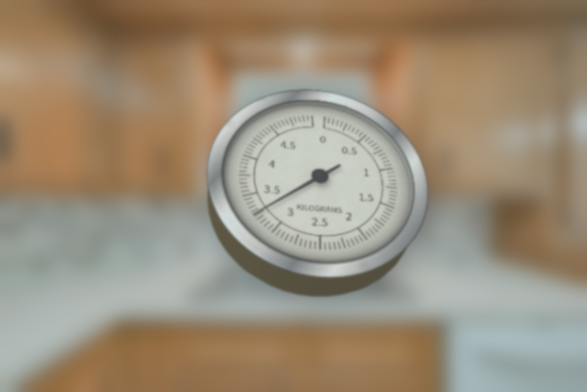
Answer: 3.25 kg
